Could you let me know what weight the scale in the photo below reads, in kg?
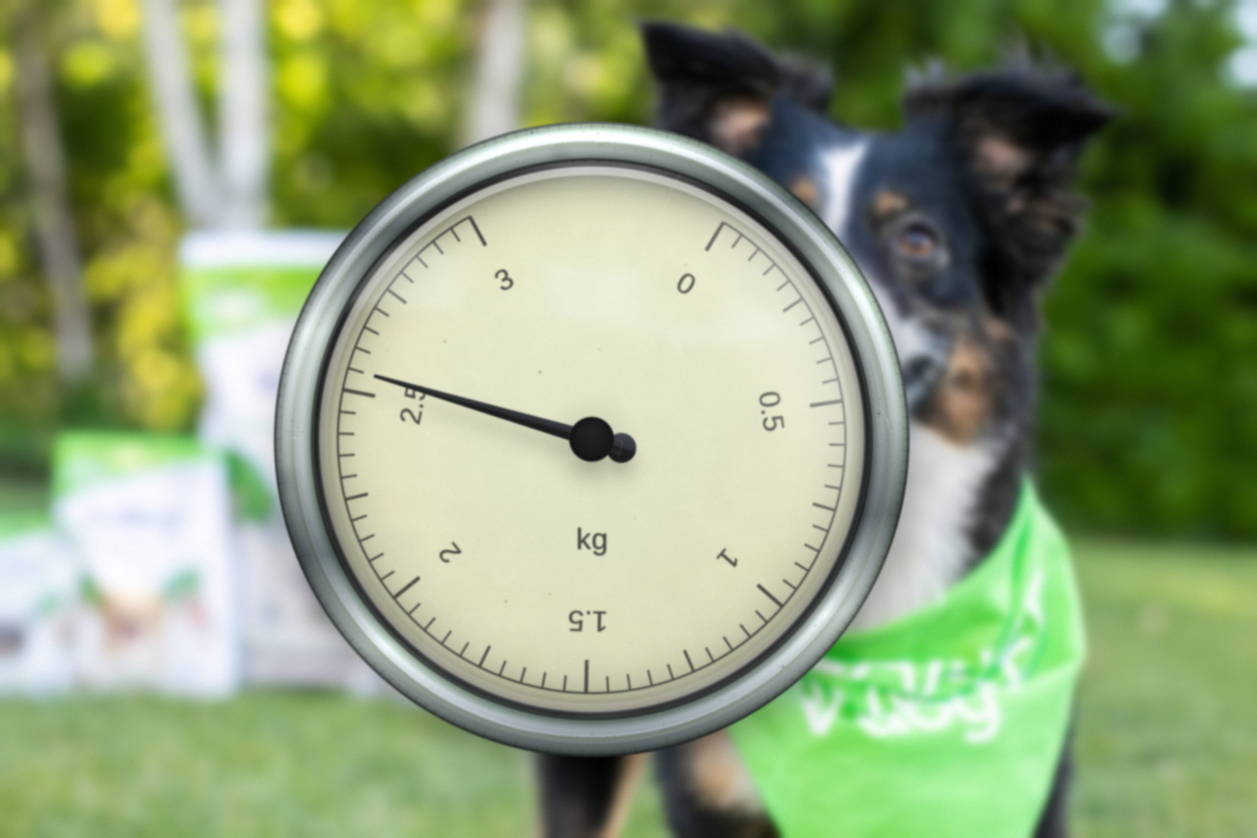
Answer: 2.55 kg
